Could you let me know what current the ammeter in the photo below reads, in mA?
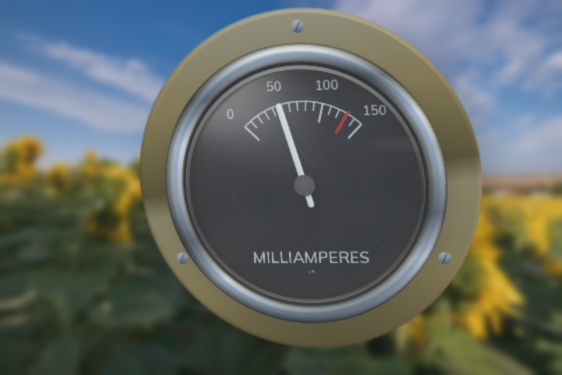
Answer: 50 mA
